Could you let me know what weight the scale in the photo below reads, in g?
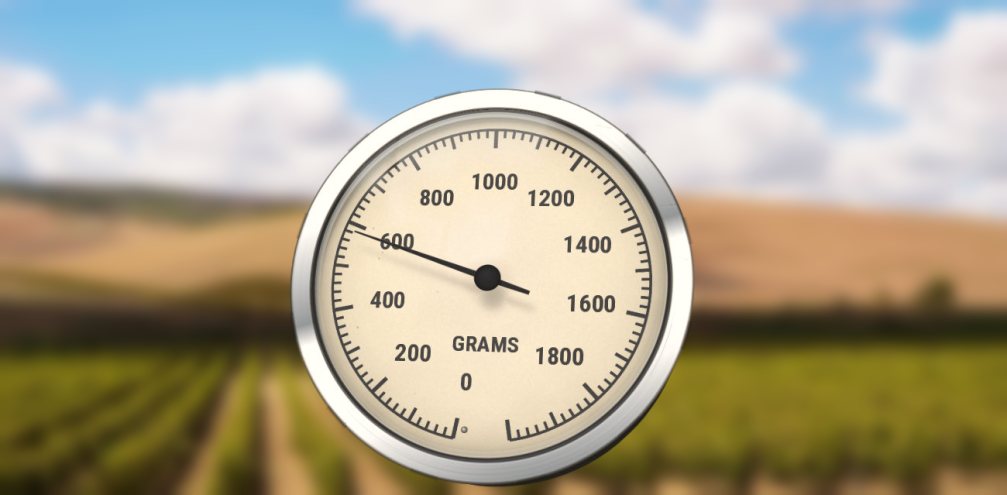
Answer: 580 g
